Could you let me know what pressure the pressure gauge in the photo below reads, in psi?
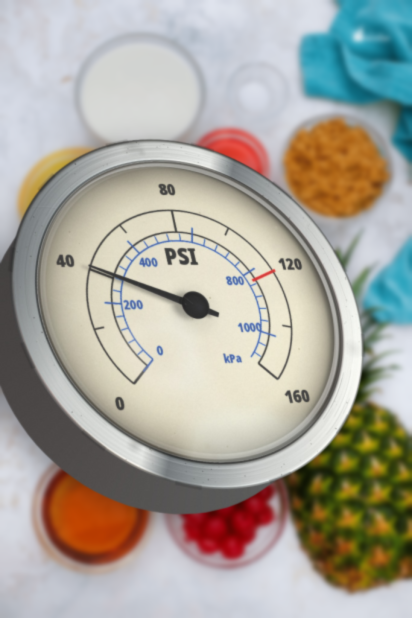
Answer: 40 psi
